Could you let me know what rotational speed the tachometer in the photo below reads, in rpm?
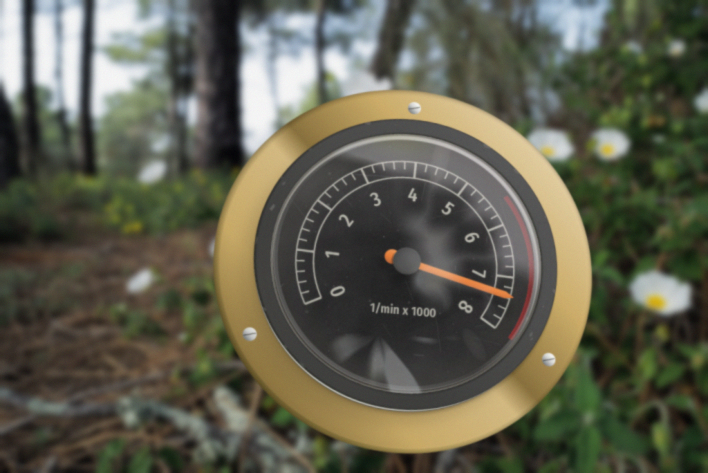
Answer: 7400 rpm
